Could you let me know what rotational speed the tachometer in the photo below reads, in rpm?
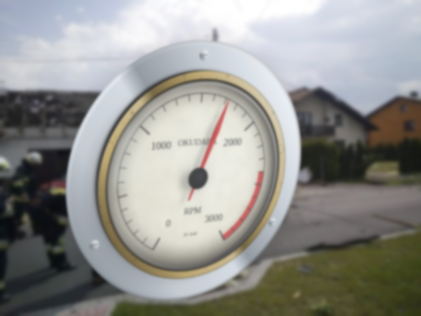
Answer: 1700 rpm
